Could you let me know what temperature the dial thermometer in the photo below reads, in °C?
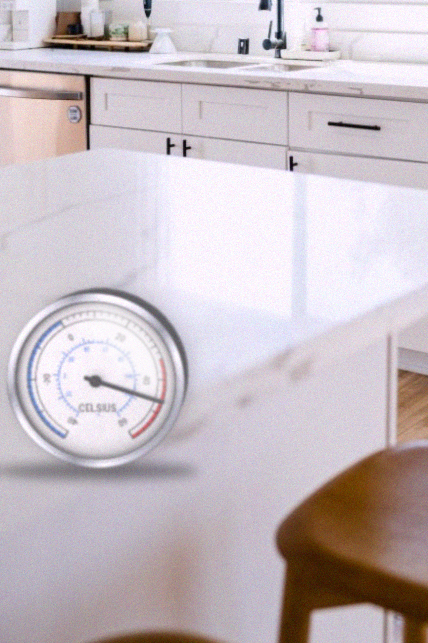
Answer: 46 °C
